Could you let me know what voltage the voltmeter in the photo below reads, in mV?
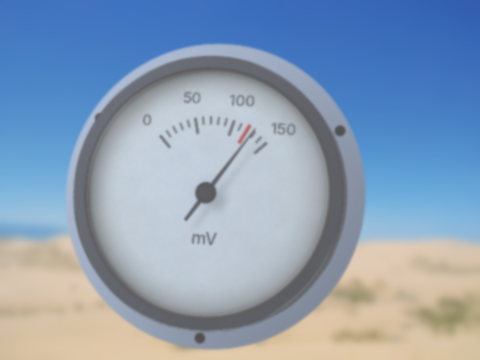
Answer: 130 mV
